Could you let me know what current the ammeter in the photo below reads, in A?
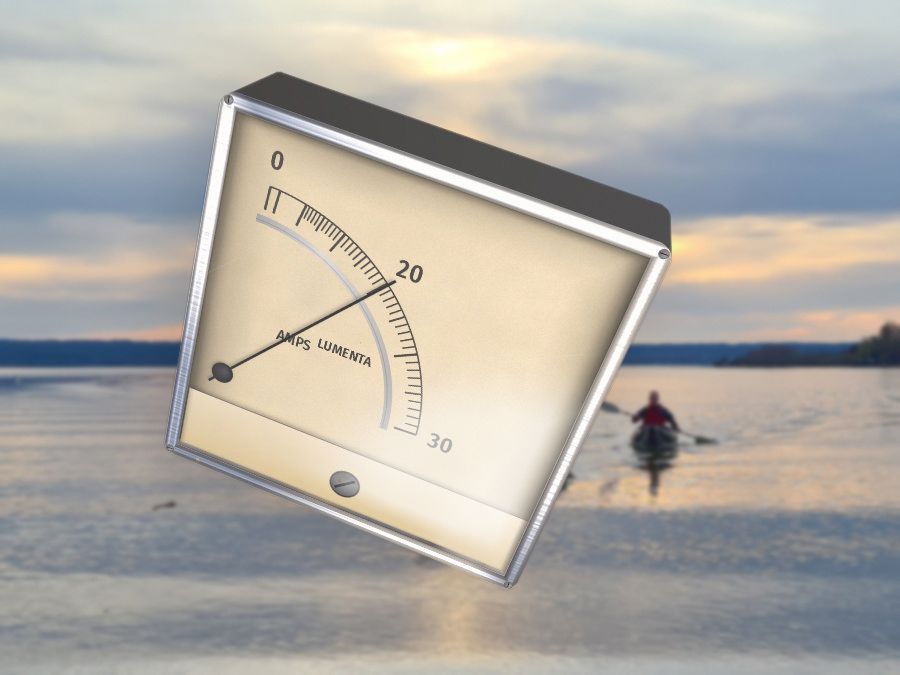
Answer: 20 A
